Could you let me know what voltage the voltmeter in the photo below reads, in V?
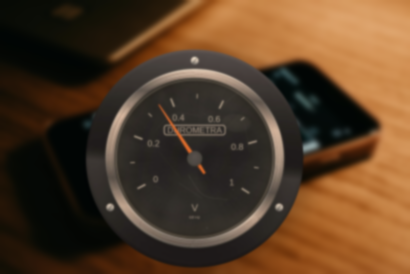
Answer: 0.35 V
